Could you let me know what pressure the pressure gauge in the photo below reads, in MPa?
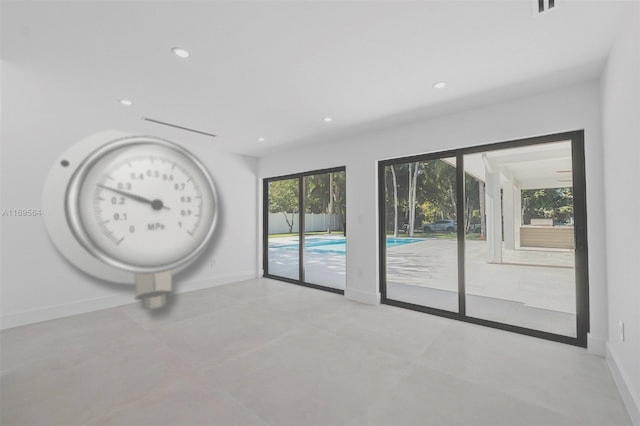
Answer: 0.25 MPa
